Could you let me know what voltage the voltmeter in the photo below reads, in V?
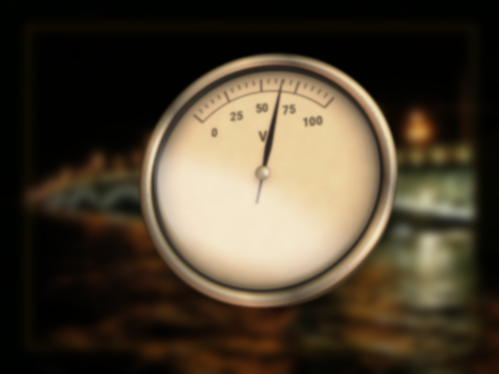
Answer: 65 V
